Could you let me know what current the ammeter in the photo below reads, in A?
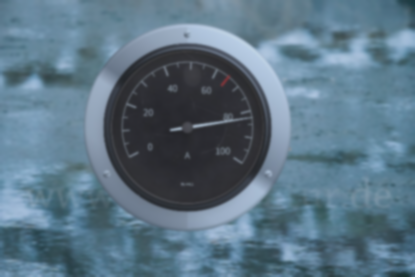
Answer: 82.5 A
